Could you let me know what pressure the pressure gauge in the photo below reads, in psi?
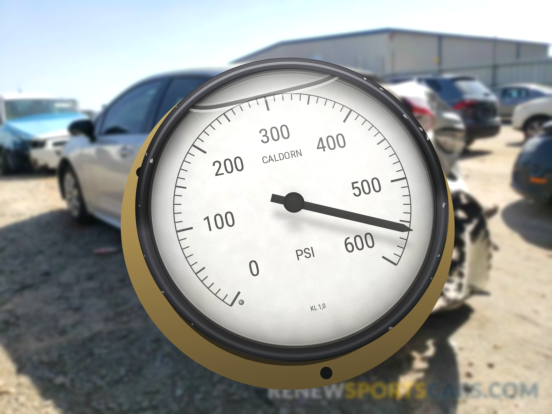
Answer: 560 psi
